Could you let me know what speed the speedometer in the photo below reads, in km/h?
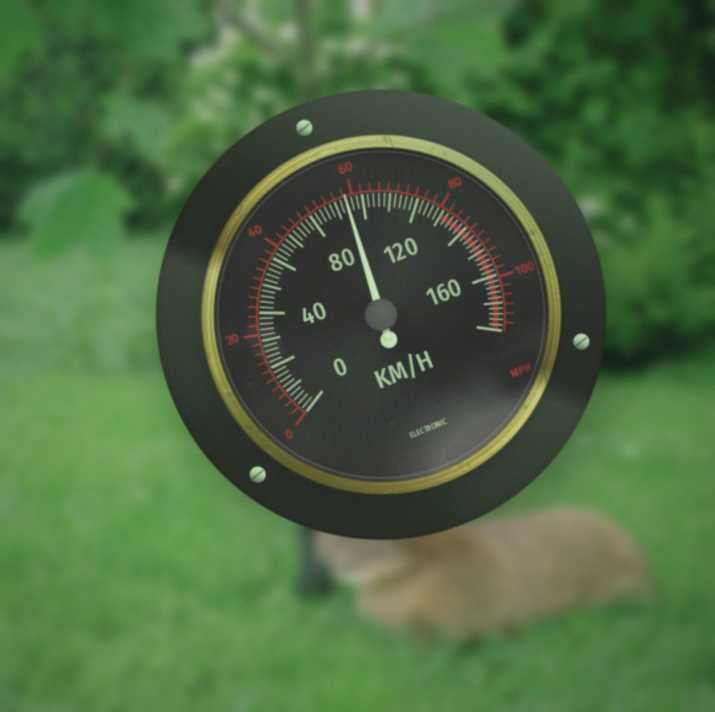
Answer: 94 km/h
